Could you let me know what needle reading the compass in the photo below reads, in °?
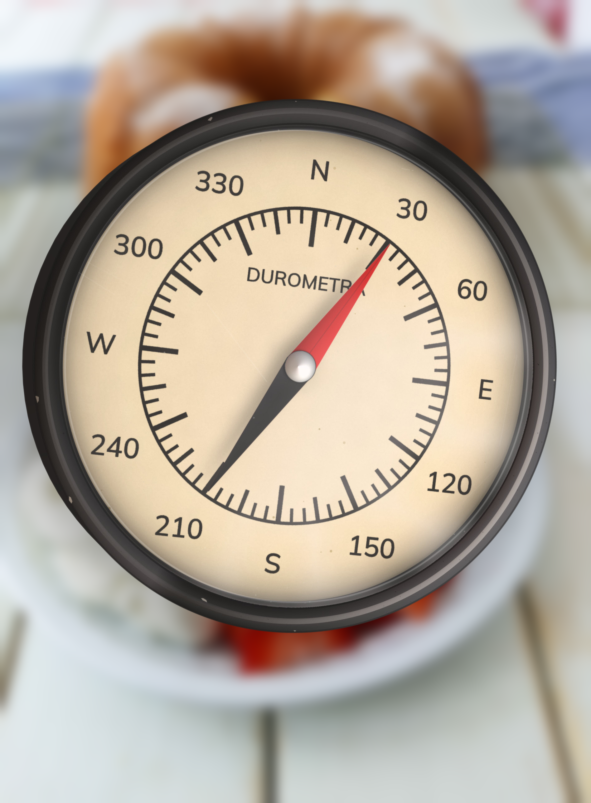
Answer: 30 °
